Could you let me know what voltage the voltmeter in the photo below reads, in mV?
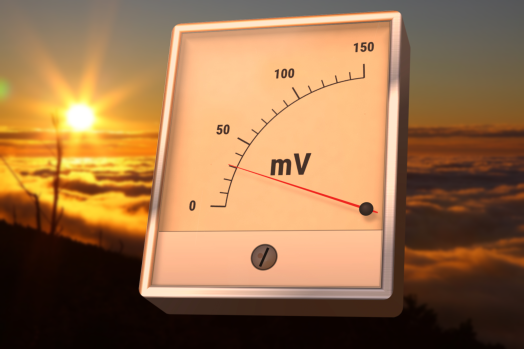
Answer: 30 mV
